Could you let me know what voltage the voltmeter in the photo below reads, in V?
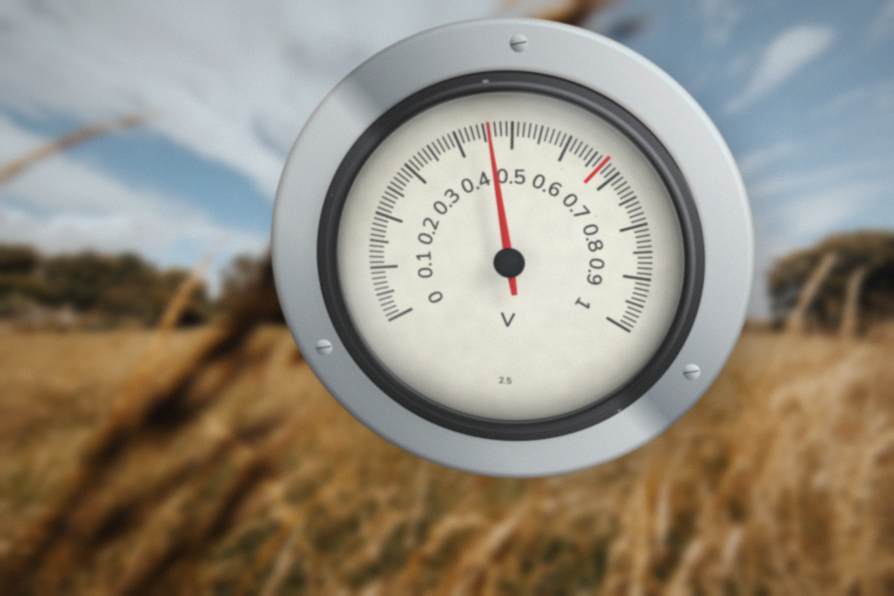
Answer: 0.46 V
